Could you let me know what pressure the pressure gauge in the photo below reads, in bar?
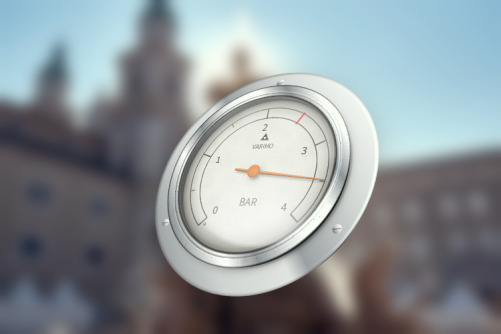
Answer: 3.5 bar
